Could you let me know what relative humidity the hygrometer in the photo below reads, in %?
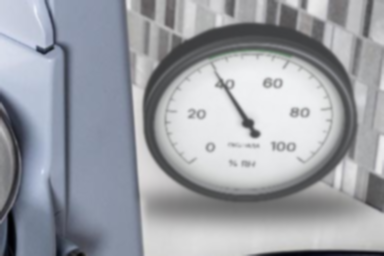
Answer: 40 %
